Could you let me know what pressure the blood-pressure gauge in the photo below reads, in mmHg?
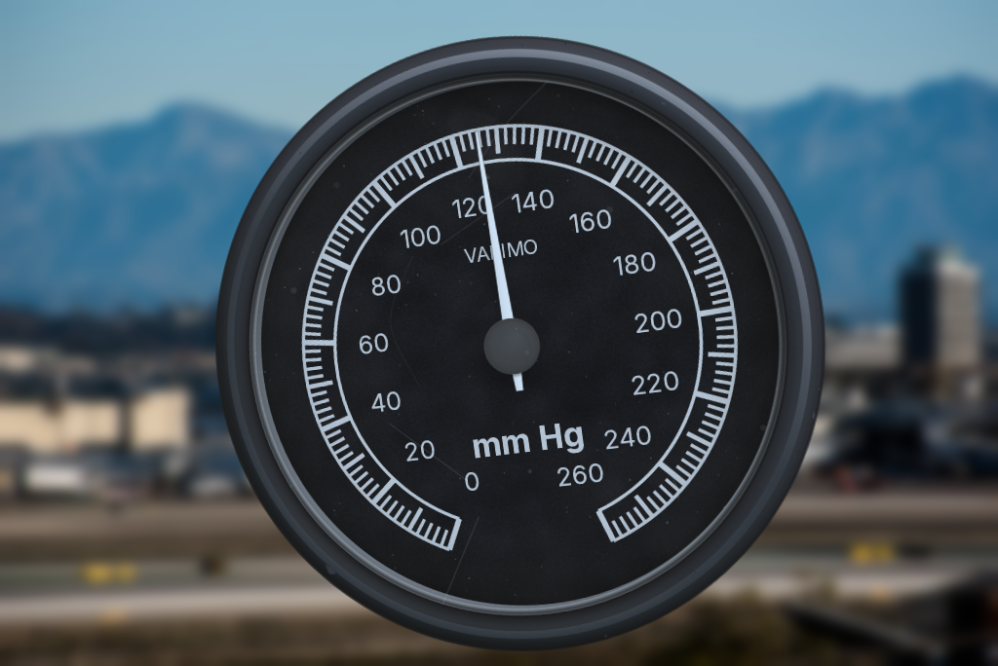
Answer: 126 mmHg
